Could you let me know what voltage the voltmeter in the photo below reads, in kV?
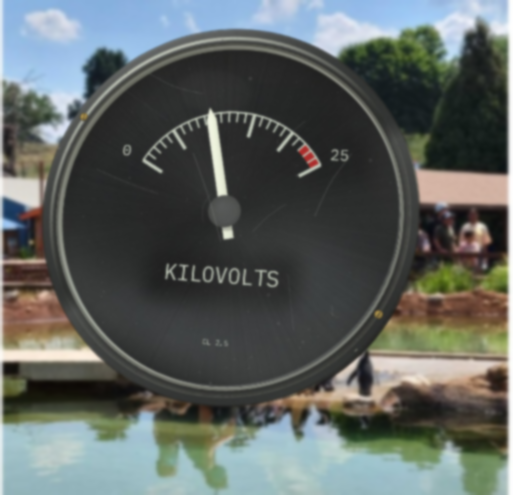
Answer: 10 kV
